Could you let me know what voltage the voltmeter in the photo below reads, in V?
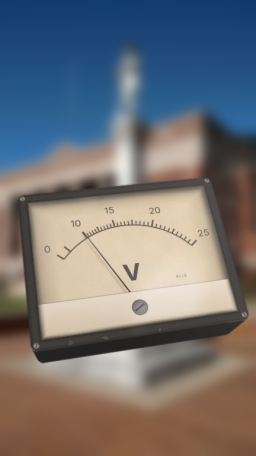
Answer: 10 V
